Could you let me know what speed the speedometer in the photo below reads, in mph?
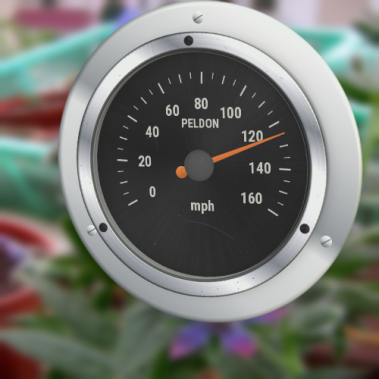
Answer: 125 mph
